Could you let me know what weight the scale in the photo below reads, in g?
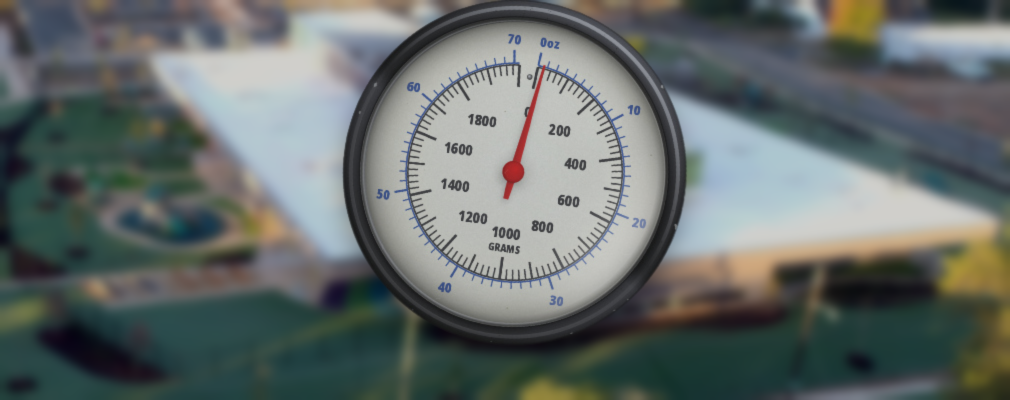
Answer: 20 g
